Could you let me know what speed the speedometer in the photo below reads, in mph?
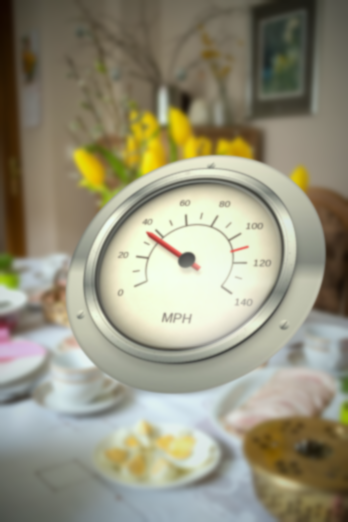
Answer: 35 mph
